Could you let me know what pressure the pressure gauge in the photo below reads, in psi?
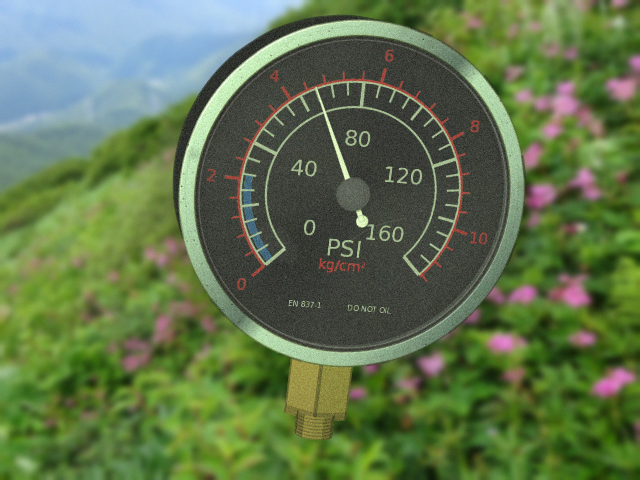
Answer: 65 psi
